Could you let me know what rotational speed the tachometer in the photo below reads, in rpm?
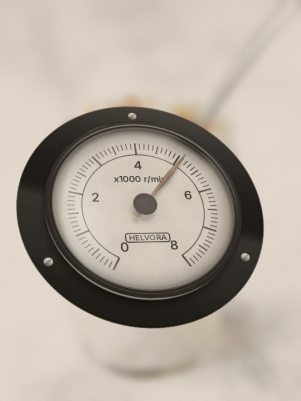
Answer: 5100 rpm
